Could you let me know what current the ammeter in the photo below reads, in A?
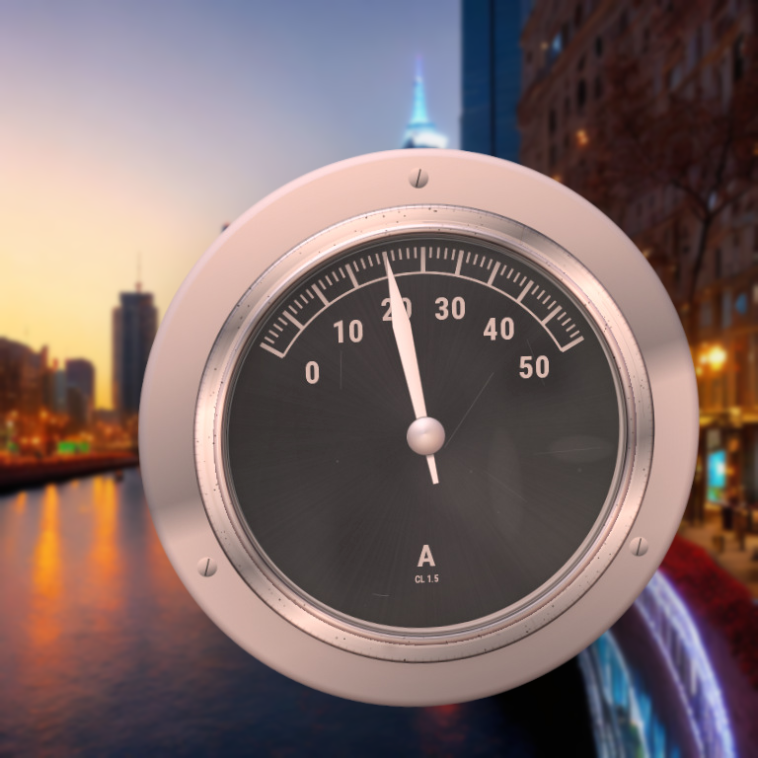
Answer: 20 A
